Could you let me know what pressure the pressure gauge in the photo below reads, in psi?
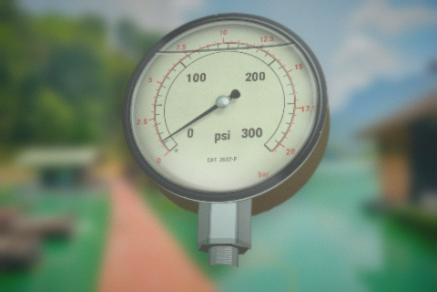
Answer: 10 psi
